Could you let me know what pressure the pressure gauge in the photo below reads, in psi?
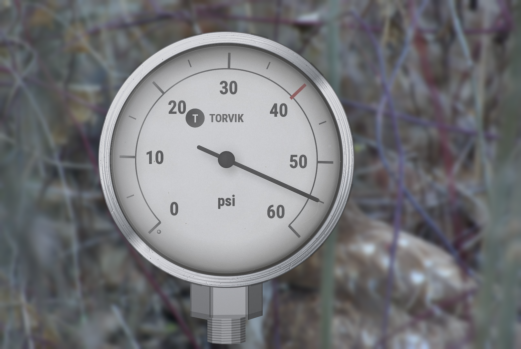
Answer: 55 psi
